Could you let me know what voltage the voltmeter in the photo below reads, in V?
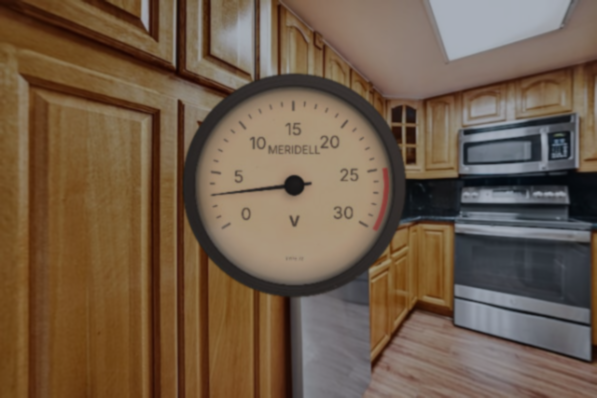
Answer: 3 V
